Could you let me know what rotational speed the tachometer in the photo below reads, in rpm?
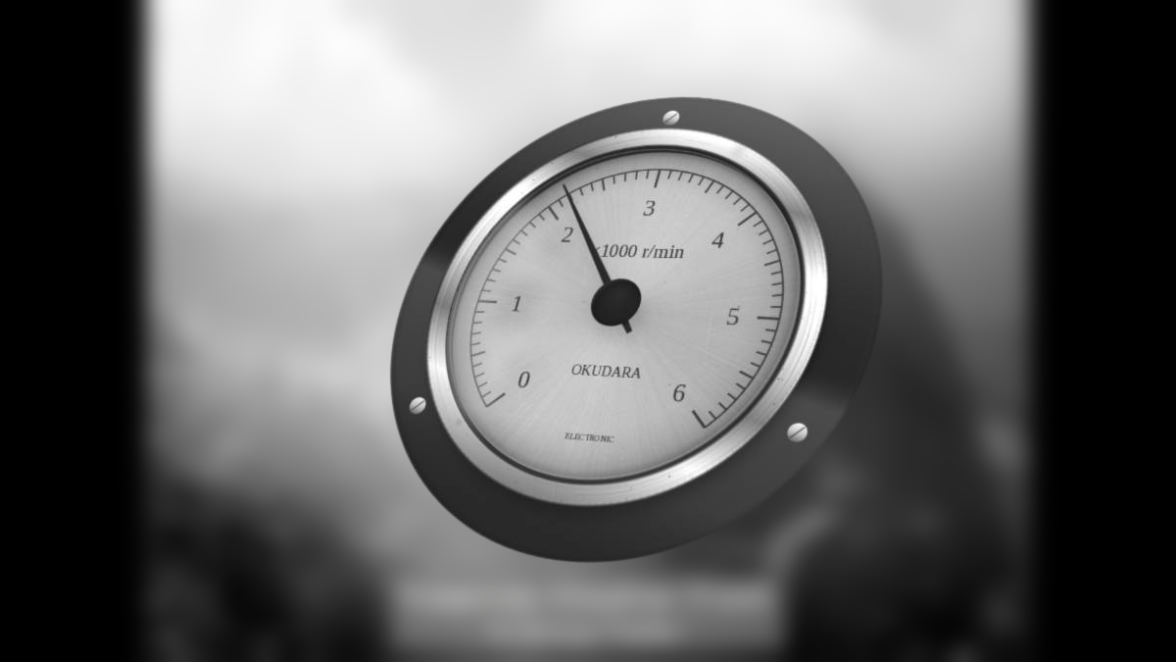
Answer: 2200 rpm
